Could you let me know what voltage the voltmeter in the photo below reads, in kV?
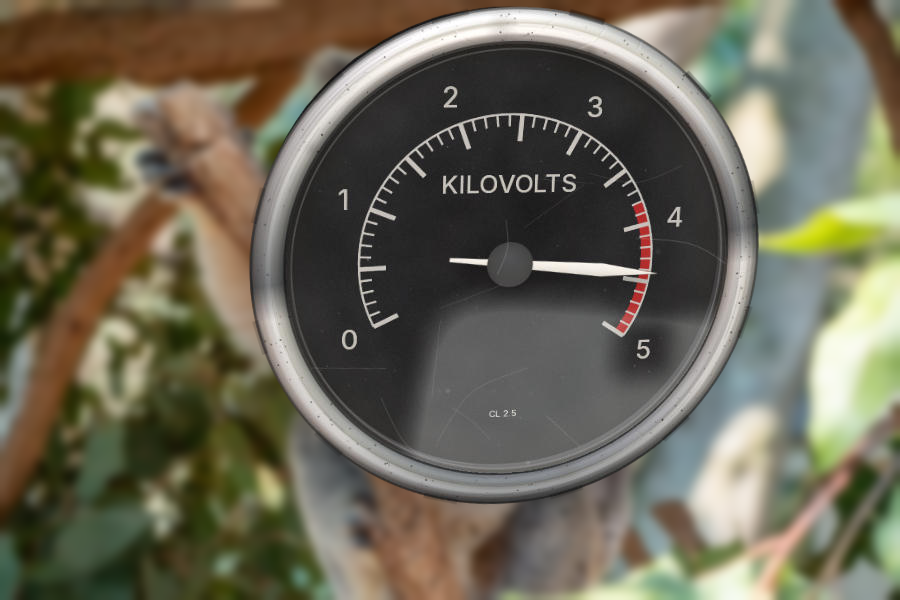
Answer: 4.4 kV
